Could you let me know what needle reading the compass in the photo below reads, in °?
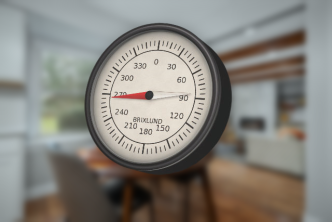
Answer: 265 °
